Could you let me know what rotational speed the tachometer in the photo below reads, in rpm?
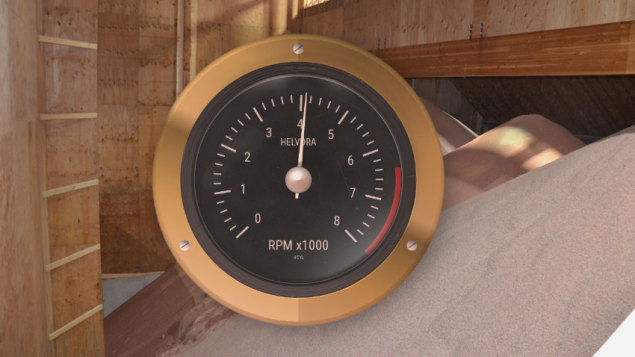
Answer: 4100 rpm
